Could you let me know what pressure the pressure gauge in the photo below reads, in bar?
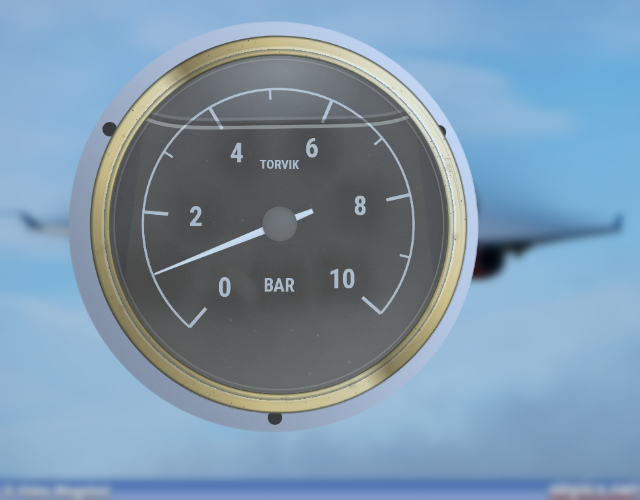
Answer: 1 bar
